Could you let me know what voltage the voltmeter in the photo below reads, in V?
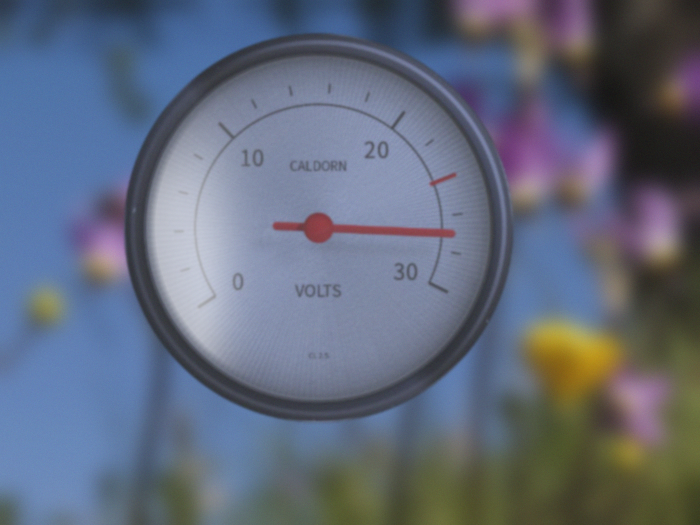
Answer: 27 V
